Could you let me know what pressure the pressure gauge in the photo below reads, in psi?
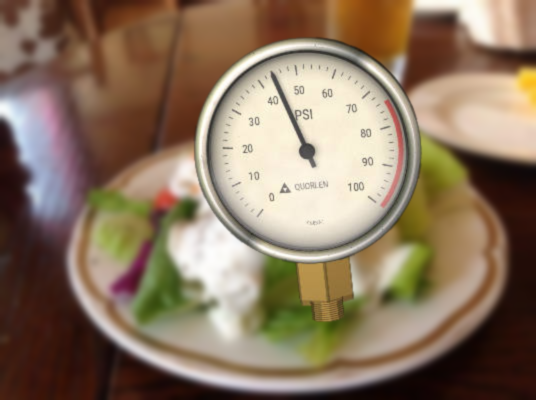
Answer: 44 psi
